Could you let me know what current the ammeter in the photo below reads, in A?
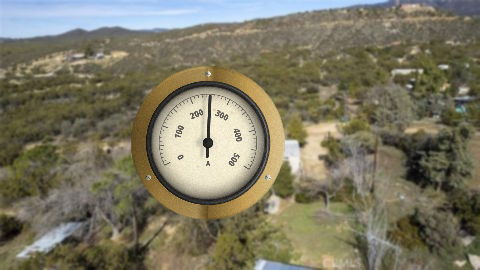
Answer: 250 A
